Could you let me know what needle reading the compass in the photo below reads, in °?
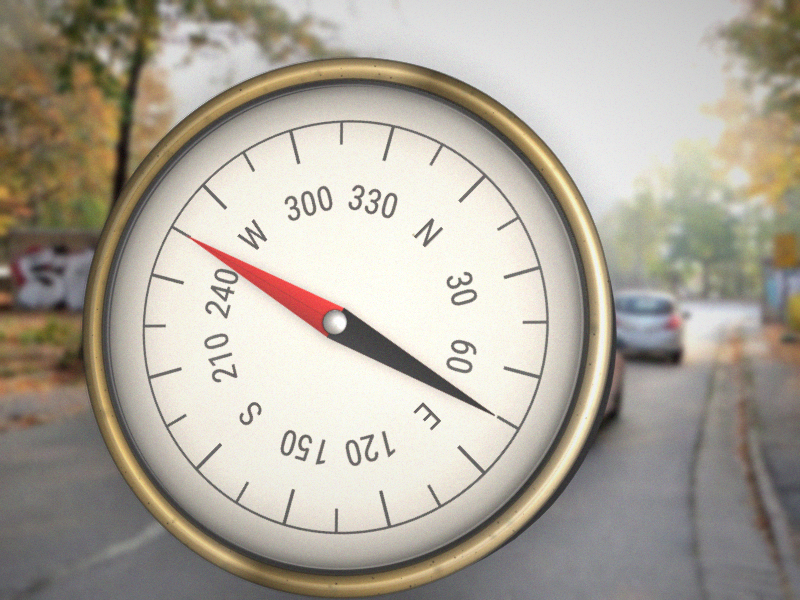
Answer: 255 °
